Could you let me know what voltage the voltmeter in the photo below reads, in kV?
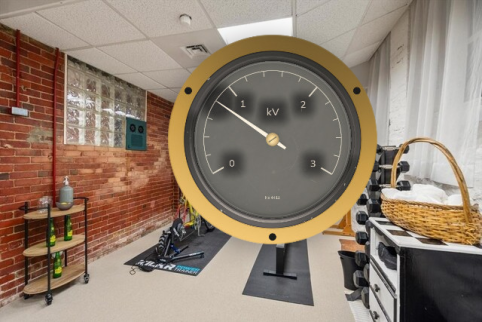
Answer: 0.8 kV
